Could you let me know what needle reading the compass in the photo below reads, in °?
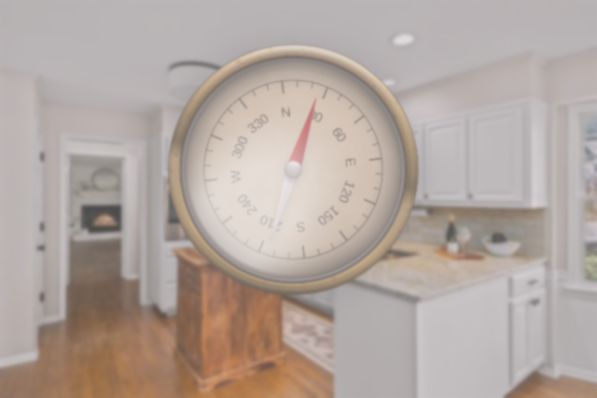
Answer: 25 °
